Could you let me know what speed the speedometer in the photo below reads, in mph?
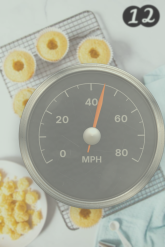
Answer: 45 mph
